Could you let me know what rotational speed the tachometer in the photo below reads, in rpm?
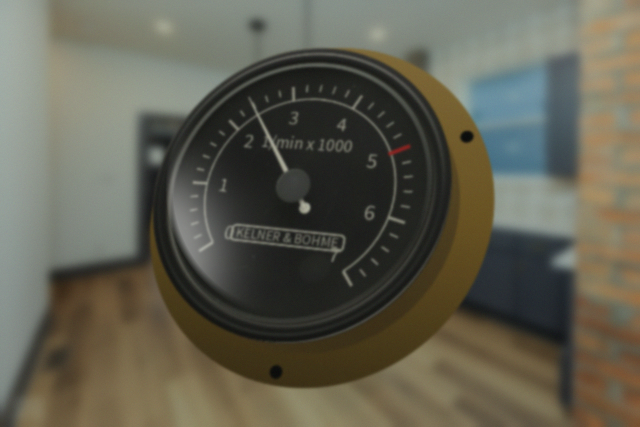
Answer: 2400 rpm
